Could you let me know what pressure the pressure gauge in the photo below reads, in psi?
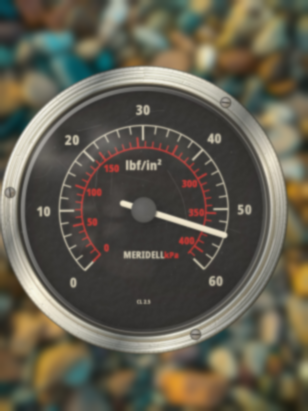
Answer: 54 psi
